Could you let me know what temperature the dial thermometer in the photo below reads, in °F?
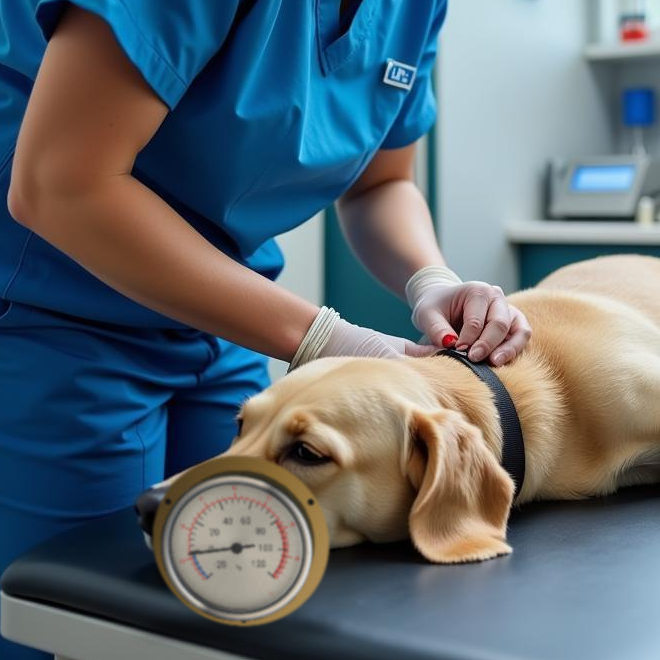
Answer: 0 °F
